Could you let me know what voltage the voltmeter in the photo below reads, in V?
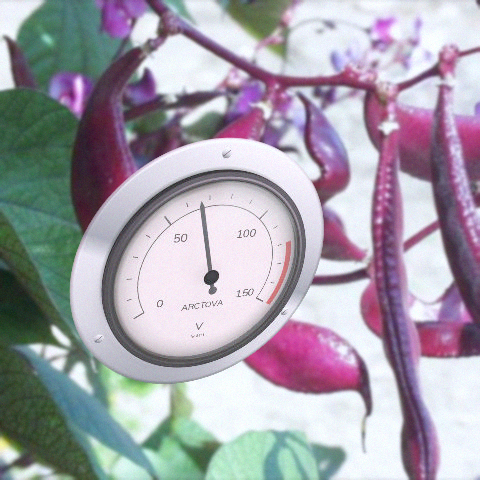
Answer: 65 V
